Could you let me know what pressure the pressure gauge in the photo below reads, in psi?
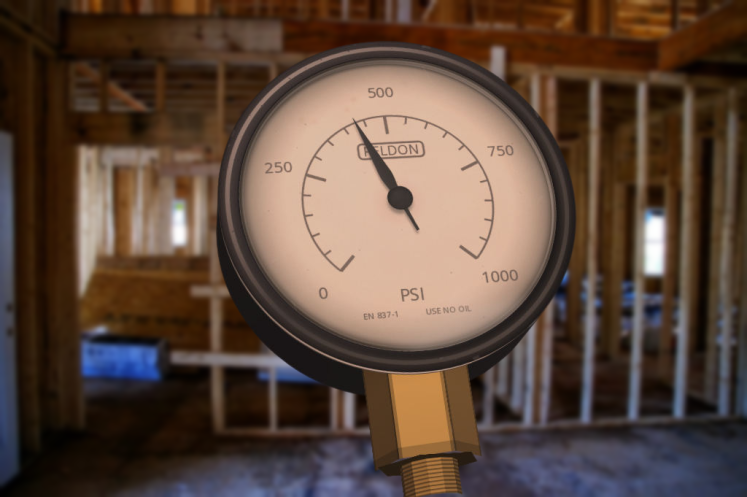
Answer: 425 psi
